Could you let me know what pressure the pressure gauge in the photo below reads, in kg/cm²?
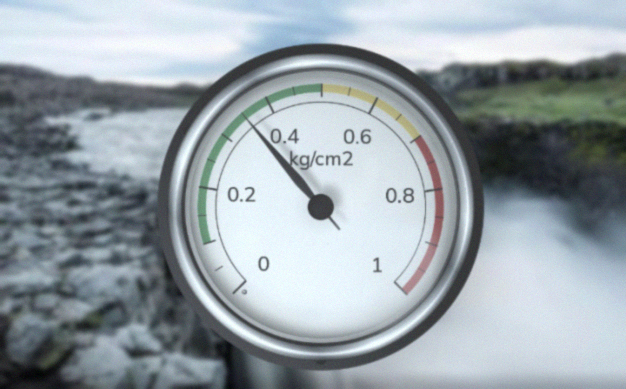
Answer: 0.35 kg/cm²
